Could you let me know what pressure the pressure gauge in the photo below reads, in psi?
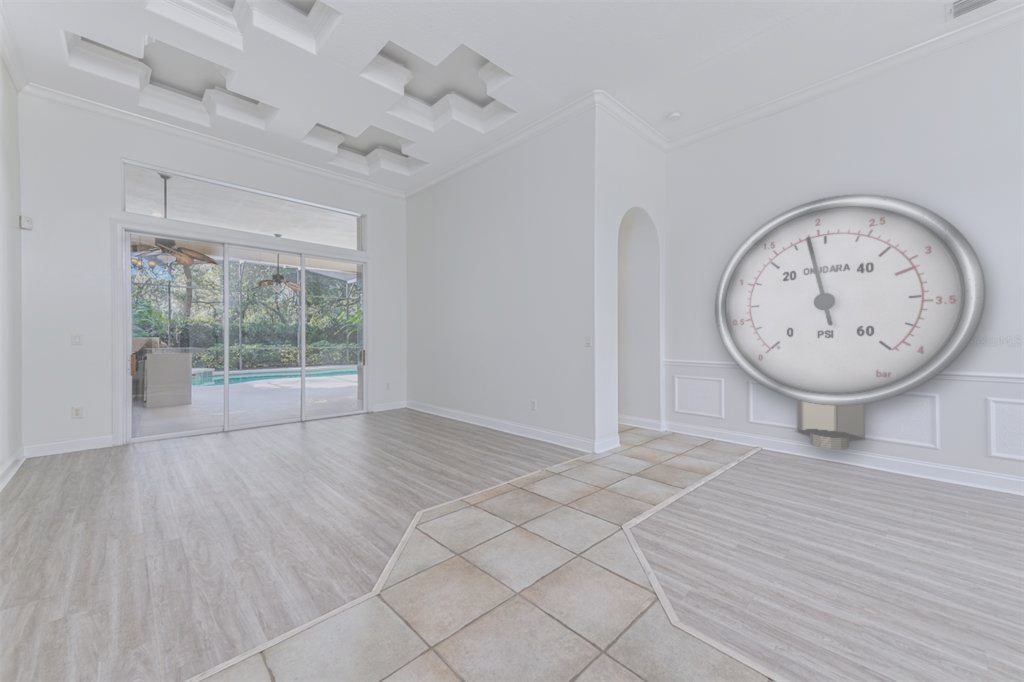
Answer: 27.5 psi
